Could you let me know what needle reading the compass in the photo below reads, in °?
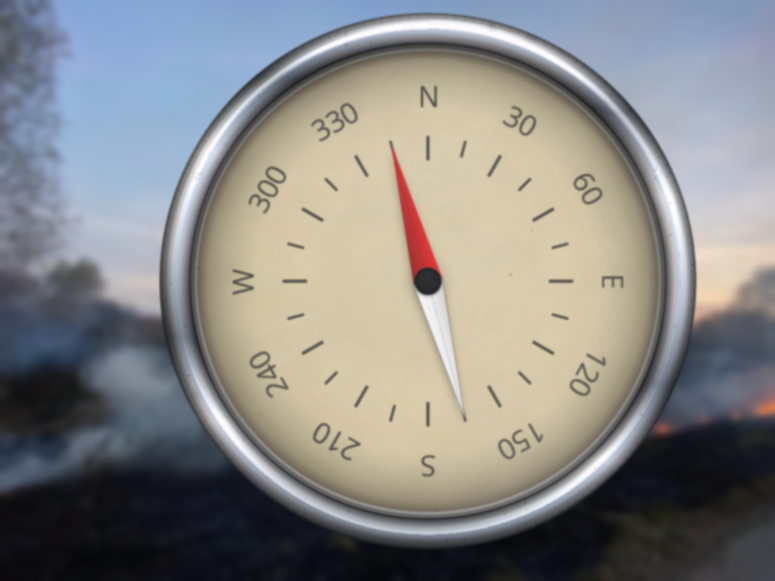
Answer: 345 °
